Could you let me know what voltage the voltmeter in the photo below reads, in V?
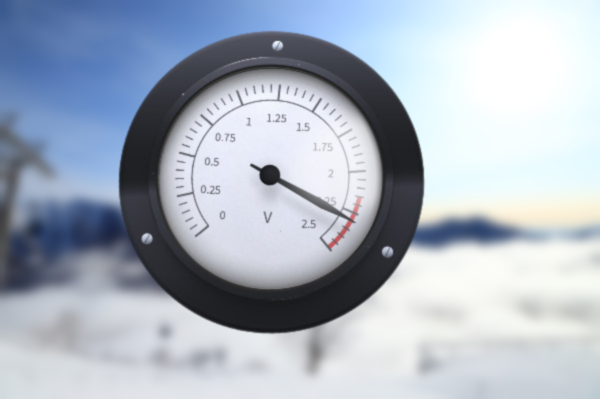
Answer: 2.3 V
